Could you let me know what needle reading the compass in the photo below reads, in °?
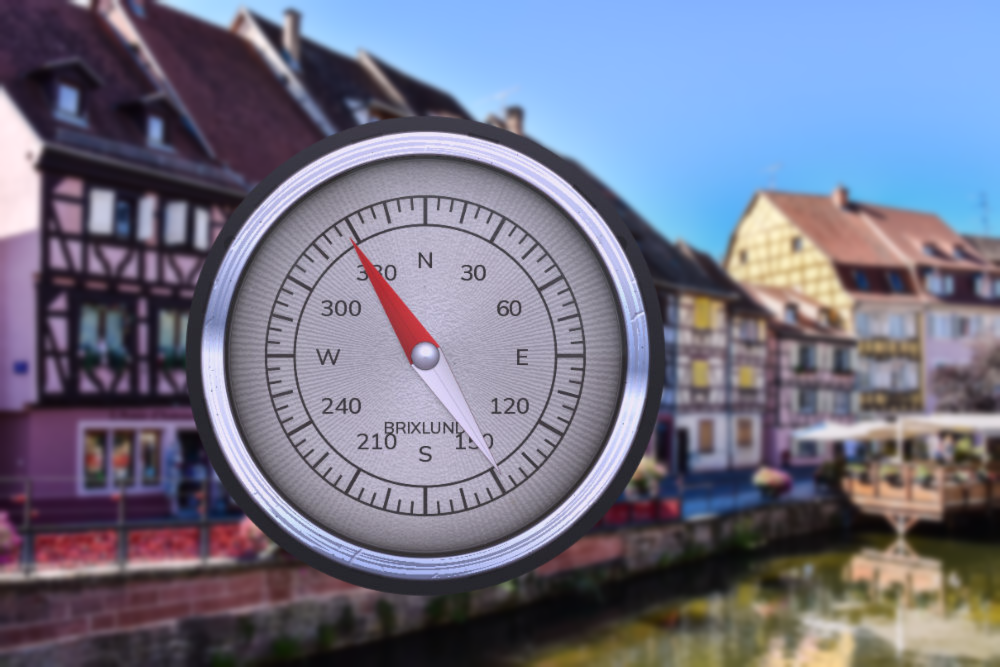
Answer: 327.5 °
